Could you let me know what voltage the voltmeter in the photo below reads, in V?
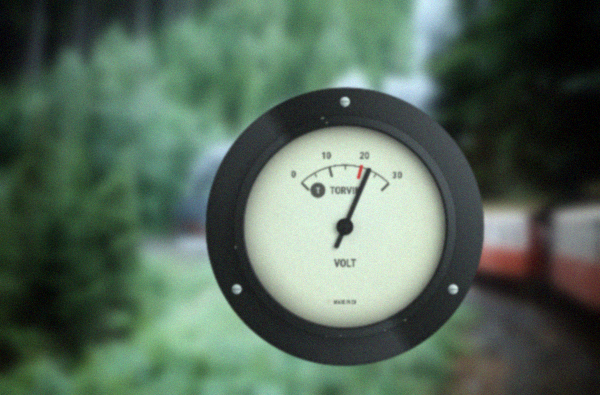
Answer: 22.5 V
